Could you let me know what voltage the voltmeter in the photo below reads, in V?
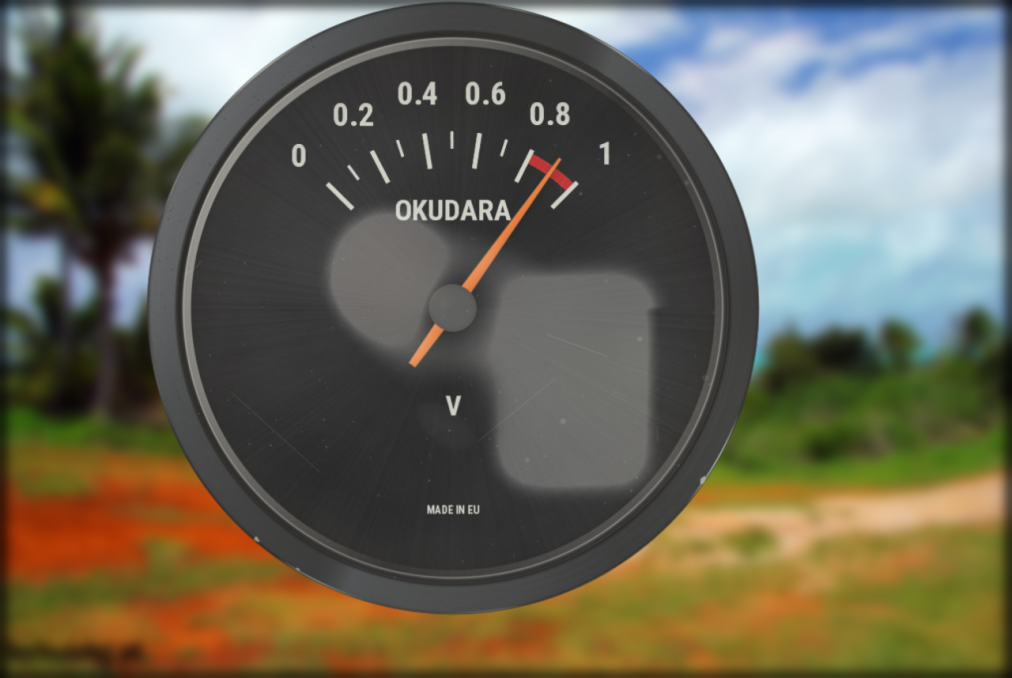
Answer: 0.9 V
